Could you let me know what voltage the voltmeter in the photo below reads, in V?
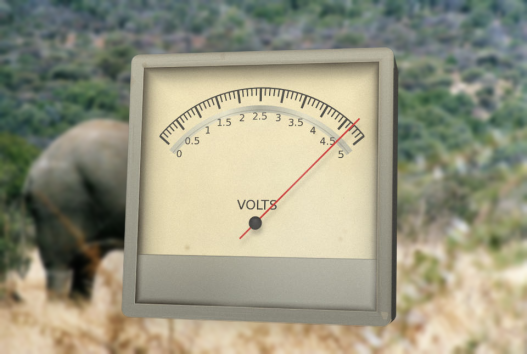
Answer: 4.7 V
